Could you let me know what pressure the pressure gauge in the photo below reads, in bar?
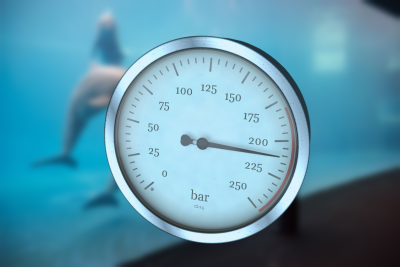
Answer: 210 bar
